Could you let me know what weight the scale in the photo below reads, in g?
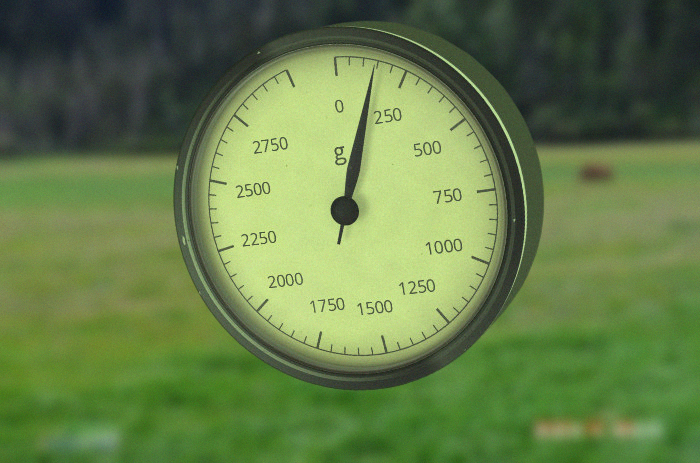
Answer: 150 g
